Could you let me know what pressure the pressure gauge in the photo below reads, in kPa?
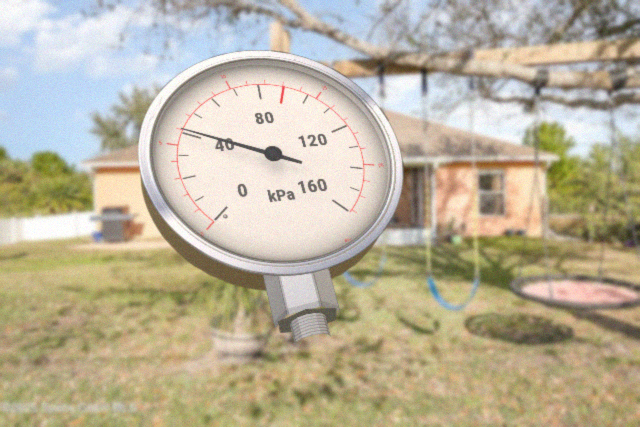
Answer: 40 kPa
